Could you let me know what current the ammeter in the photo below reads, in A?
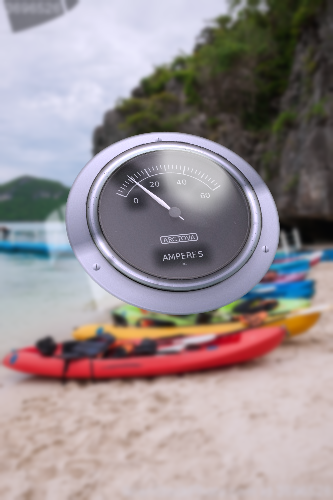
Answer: 10 A
